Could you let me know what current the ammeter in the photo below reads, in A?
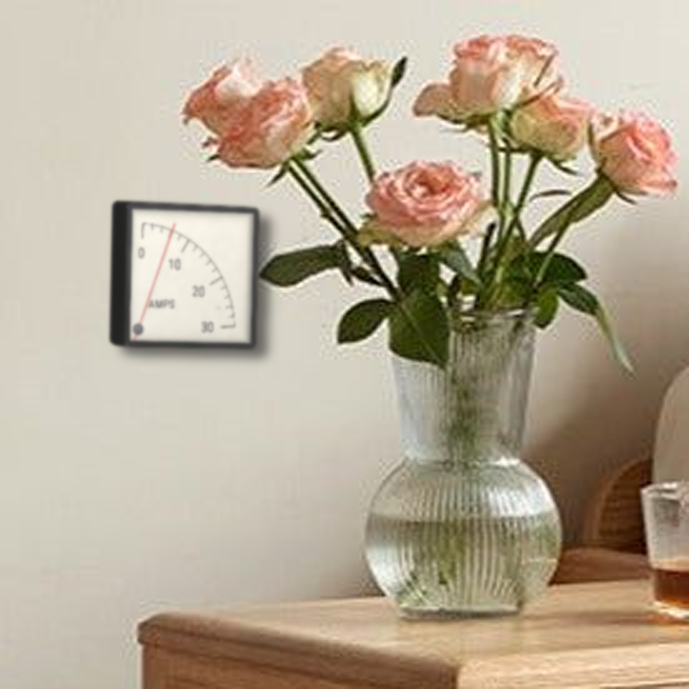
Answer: 6 A
